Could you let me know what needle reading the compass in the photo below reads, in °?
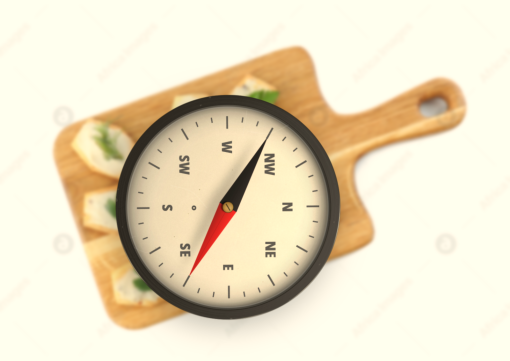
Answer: 120 °
